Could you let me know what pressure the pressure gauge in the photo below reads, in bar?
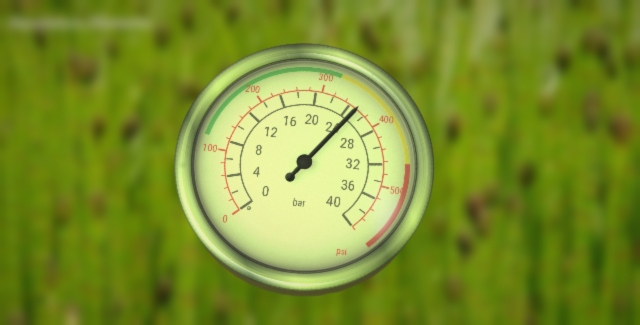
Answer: 25 bar
